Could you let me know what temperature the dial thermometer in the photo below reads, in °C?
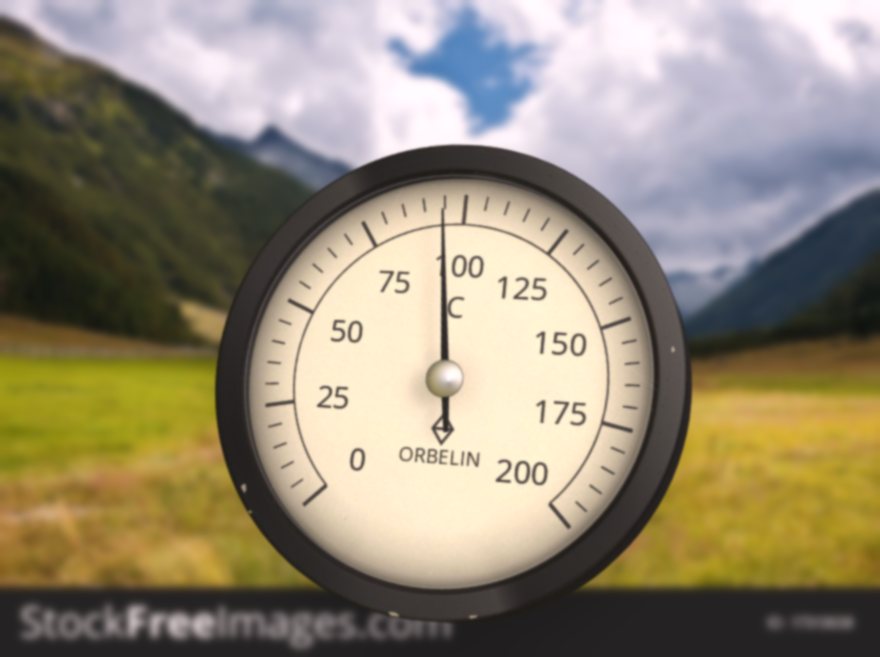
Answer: 95 °C
